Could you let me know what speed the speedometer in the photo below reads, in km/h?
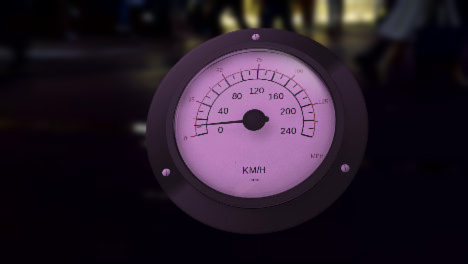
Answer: 10 km/h
